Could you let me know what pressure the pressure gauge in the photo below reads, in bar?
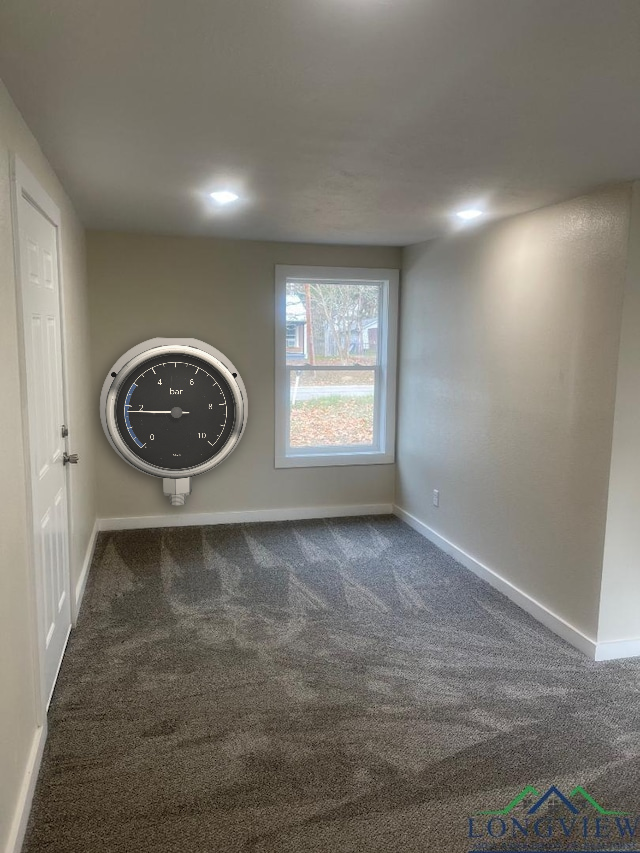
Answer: 1.75 bar
